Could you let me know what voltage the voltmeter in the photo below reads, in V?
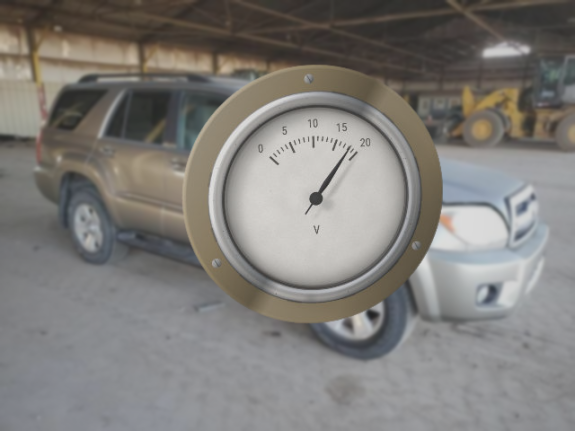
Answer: 18 V
